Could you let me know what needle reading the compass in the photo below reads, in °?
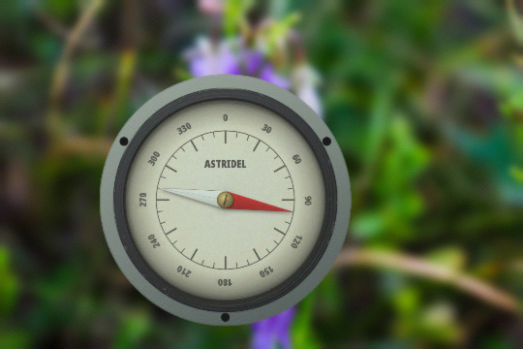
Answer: 100 °
